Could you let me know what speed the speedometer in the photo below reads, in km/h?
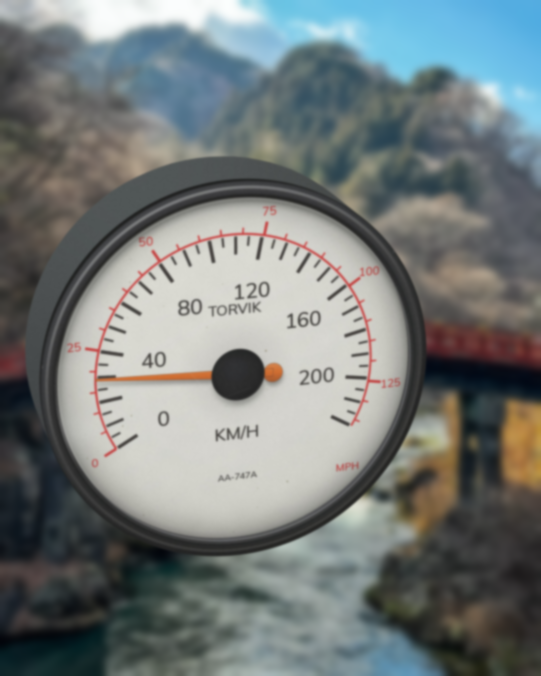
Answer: 30 km/h
